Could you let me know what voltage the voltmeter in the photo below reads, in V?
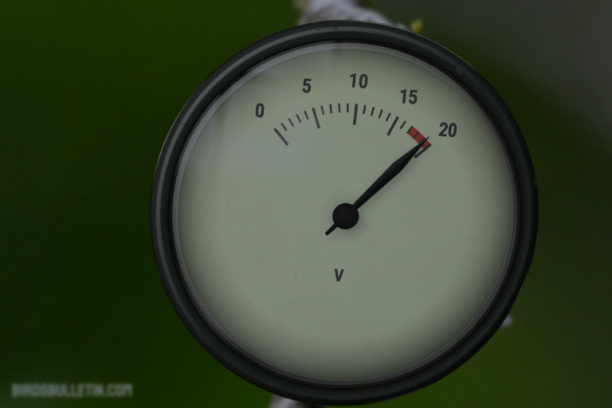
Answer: 19 V
